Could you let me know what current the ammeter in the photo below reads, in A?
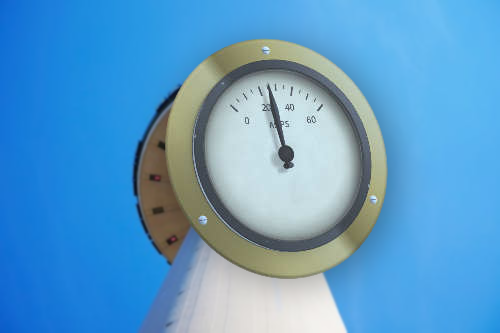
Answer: 25 A
